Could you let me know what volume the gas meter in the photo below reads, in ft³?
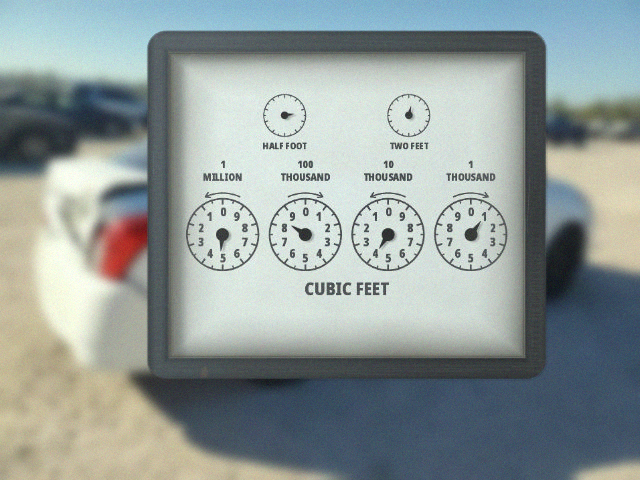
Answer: 484100 ft³
